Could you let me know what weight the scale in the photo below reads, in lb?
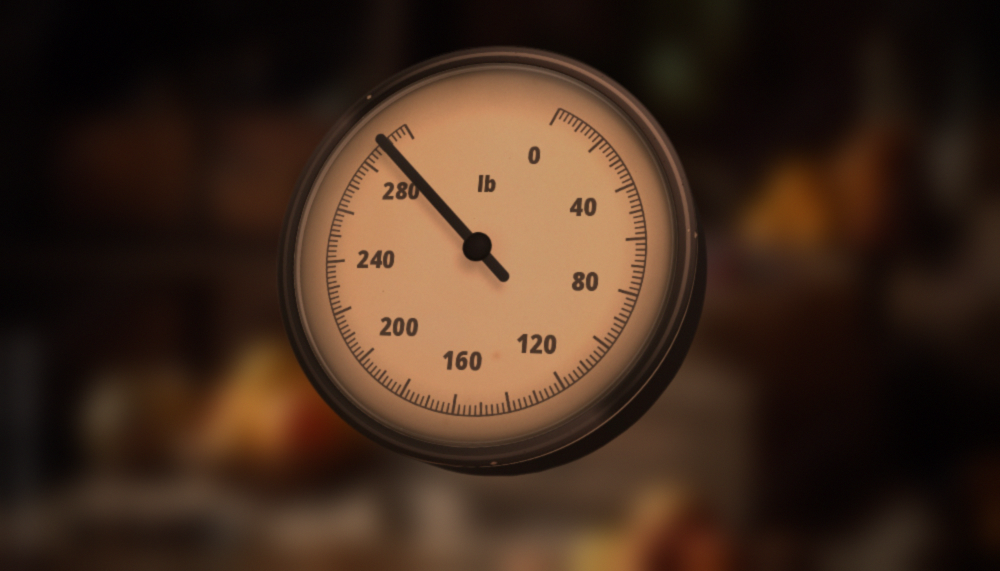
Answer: 290 lb
